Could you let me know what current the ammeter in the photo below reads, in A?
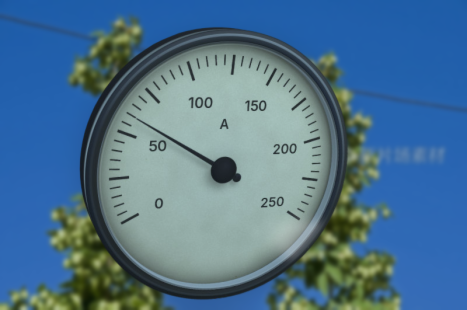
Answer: 60 A
